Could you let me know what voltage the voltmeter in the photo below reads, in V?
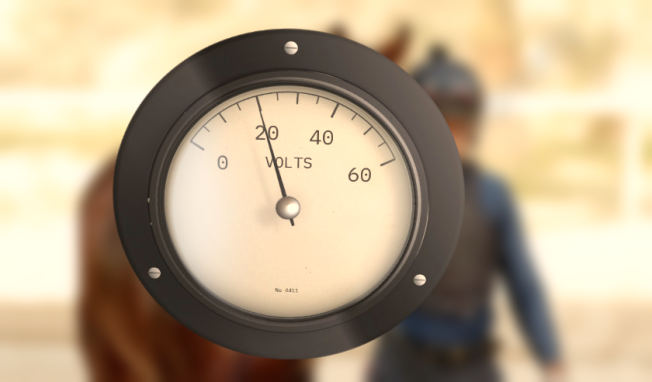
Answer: 20 V
